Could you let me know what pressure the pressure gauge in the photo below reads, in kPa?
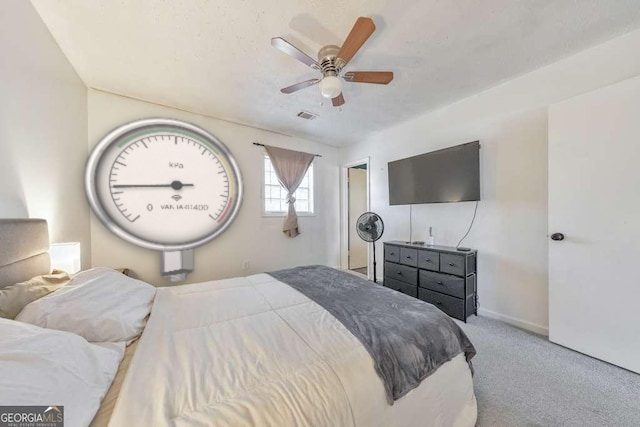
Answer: 60 kPa
